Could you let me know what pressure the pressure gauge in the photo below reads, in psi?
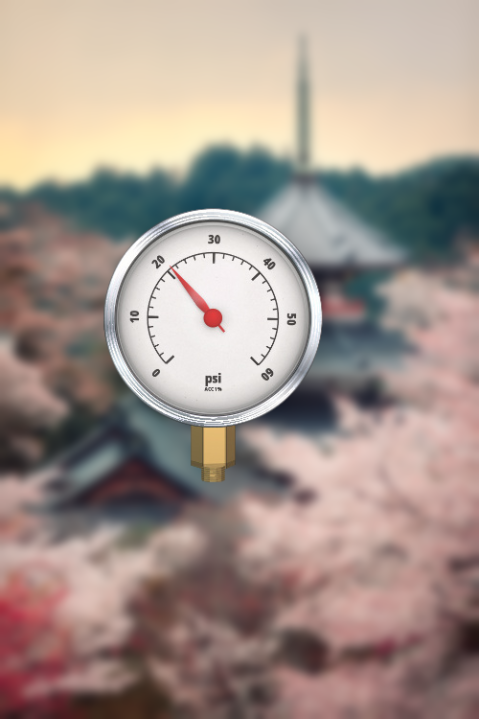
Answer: 21 psi
